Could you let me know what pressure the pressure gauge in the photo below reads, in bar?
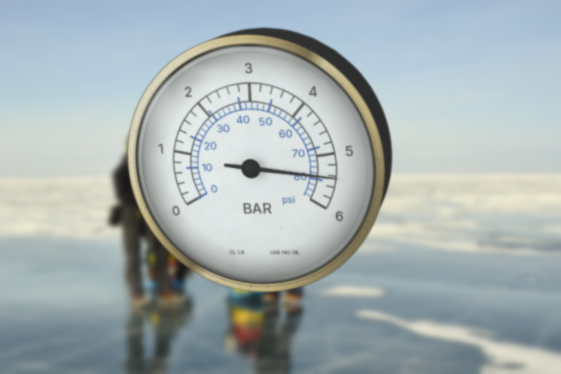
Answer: 5.4 bar
